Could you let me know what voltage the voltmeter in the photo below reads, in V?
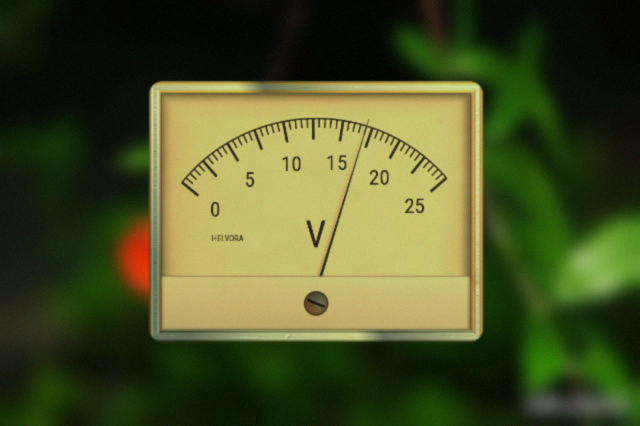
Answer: 17 V
